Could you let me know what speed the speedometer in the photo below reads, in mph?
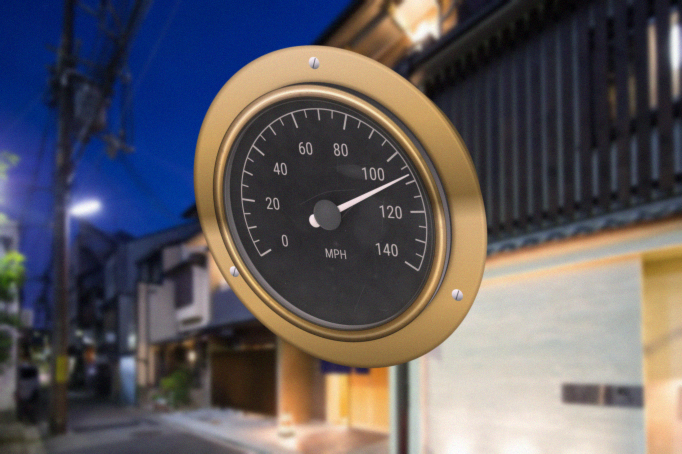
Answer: 107.5 mph
